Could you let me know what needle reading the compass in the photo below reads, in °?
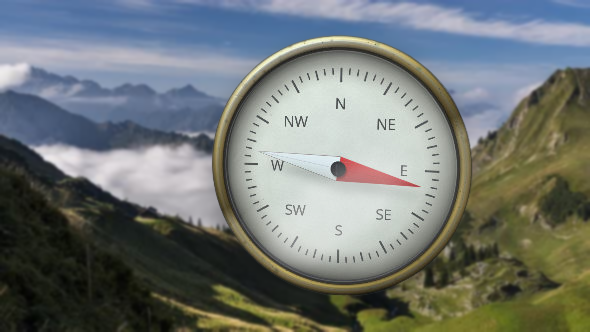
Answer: 100 °
